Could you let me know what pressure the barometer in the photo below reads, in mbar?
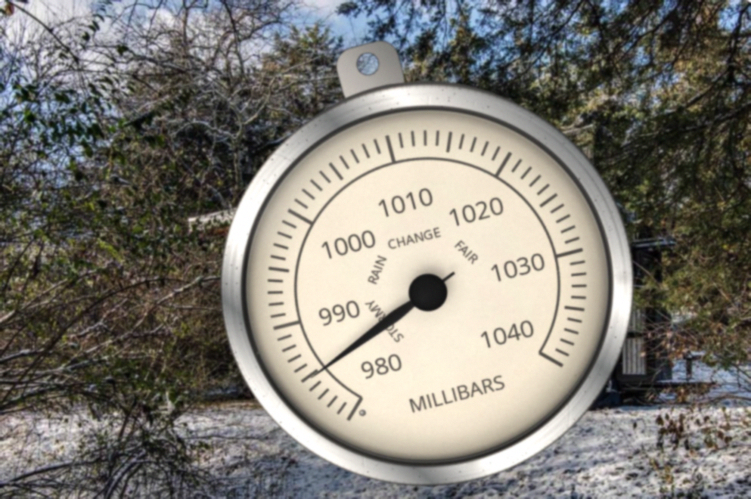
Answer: 985 mbar
